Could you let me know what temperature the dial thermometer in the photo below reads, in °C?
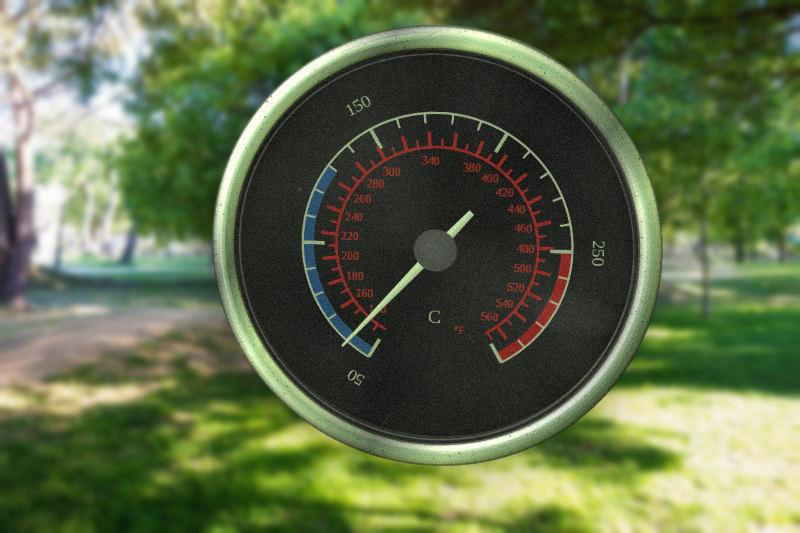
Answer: 60 °C
